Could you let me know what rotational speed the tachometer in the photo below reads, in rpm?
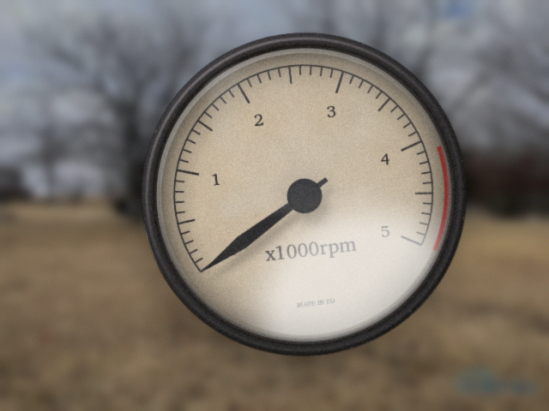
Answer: 0 rpm
